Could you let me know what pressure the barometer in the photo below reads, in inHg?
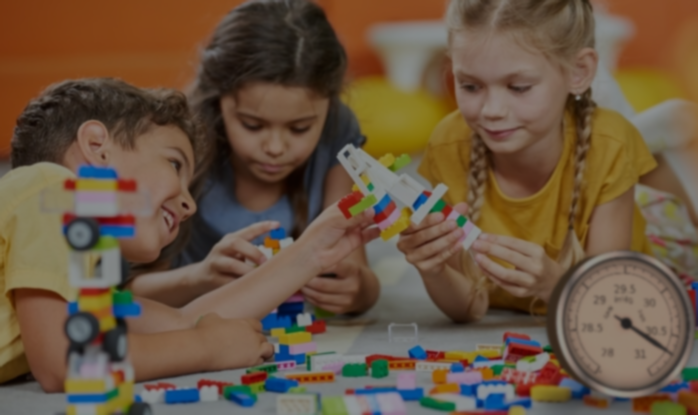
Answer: 30.7 inHg
